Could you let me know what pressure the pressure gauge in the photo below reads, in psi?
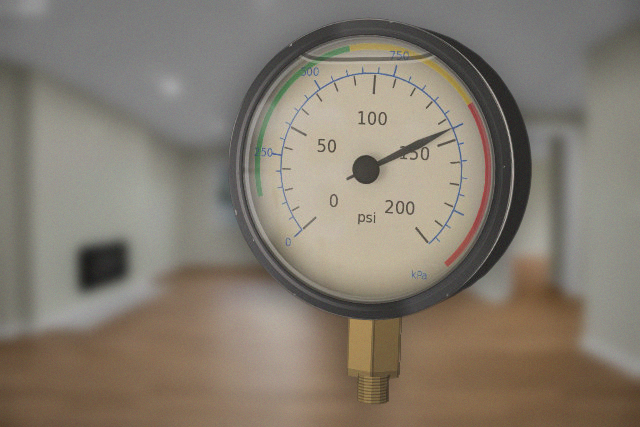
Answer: 145 psi
